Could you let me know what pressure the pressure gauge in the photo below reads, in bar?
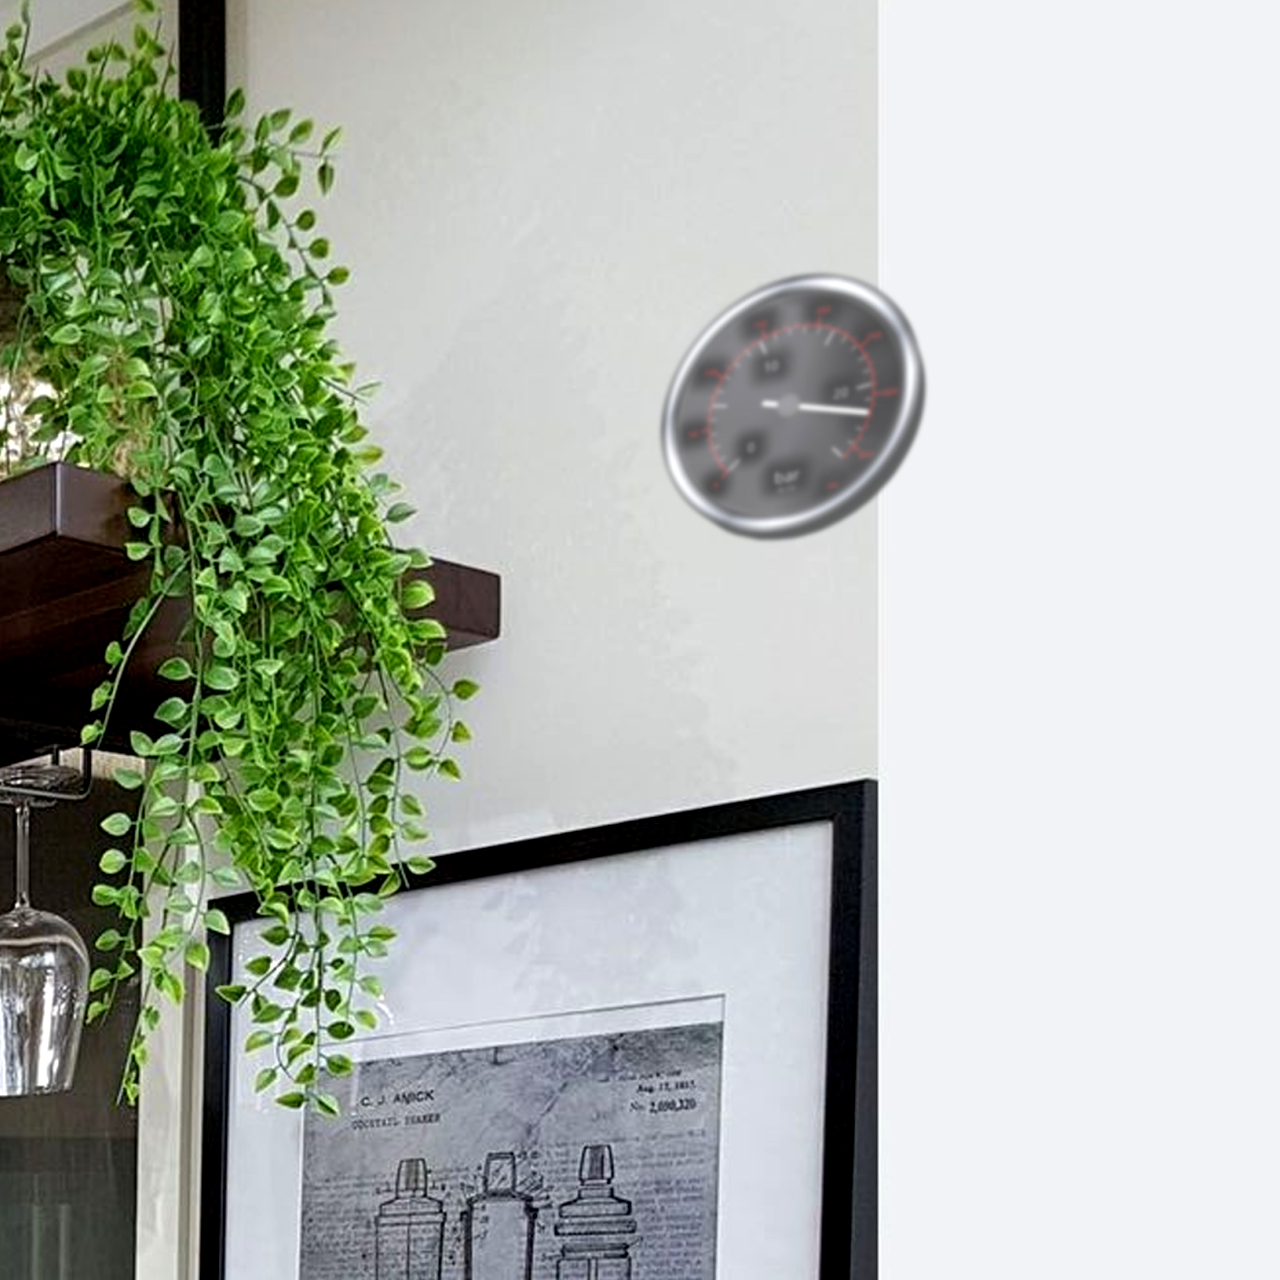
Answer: 22 bar
